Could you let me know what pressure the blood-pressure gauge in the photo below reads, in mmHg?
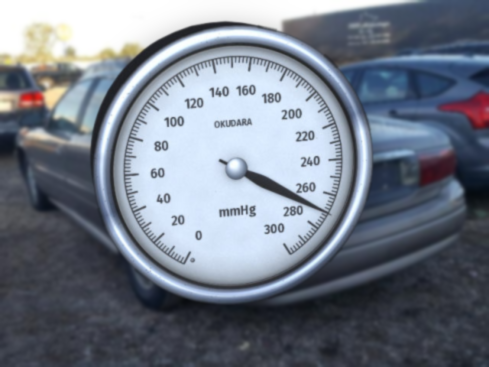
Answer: 270 mmHg
